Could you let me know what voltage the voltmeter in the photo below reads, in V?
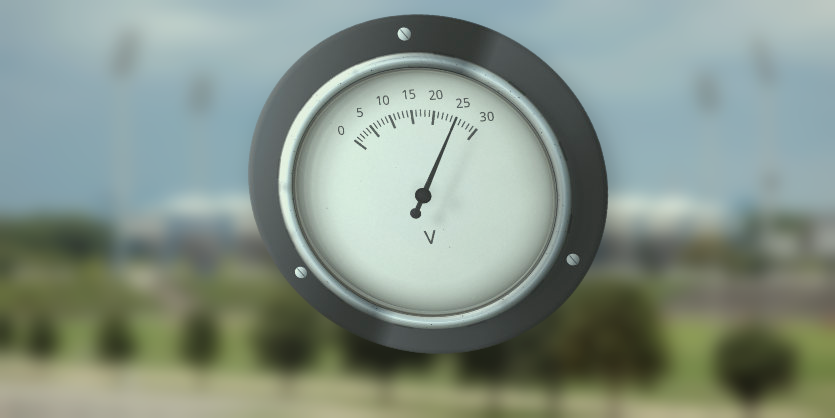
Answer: 25 V
